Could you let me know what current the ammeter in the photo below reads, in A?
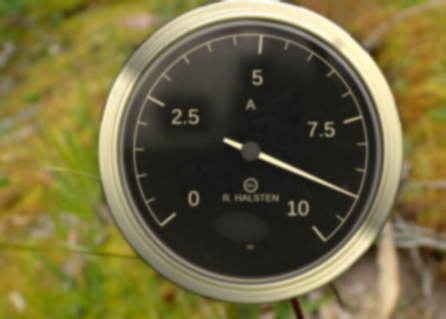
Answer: 9 A
